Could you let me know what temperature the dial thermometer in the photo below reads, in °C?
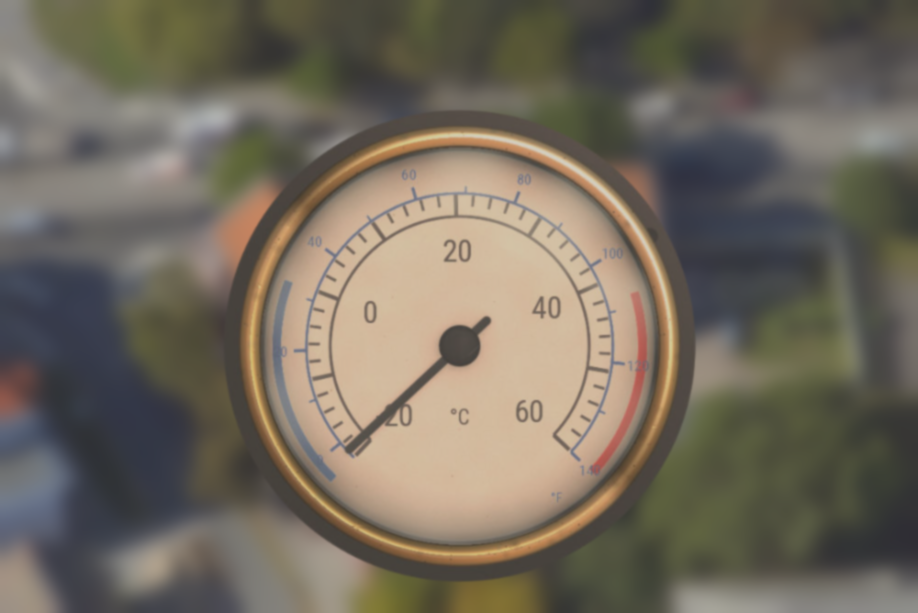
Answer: -19 °C
